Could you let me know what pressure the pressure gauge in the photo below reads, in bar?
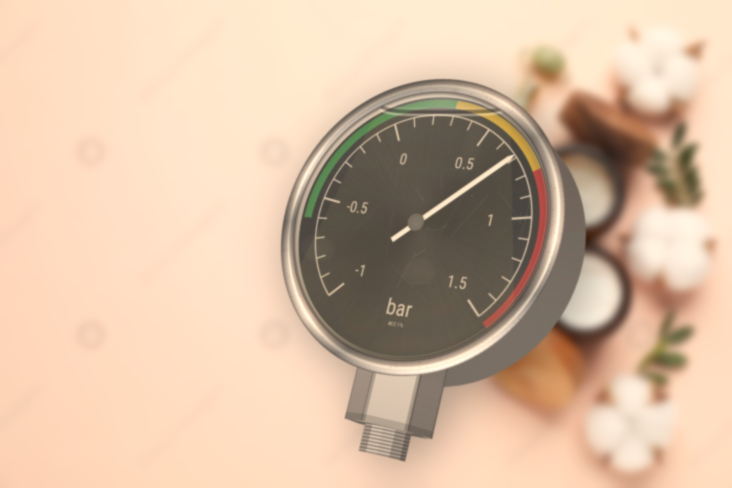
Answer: 0.7 bar
